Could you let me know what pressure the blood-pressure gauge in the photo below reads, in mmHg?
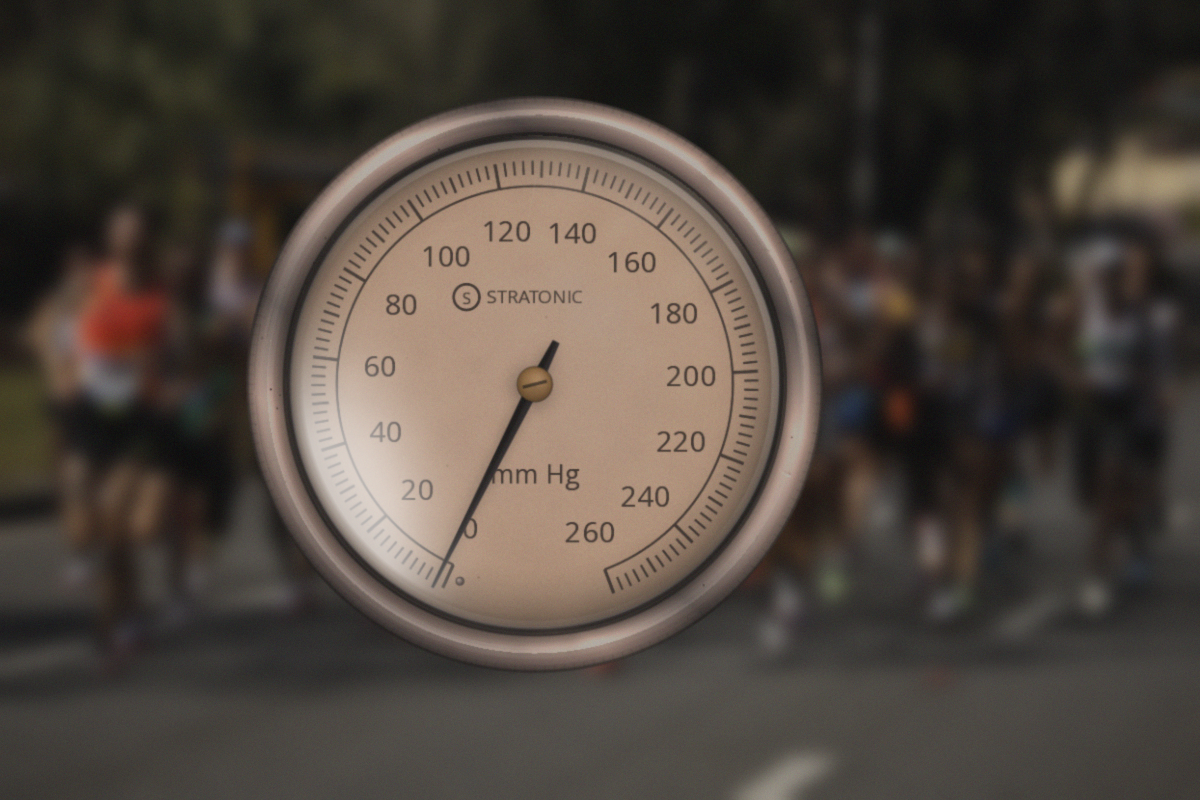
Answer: 2 mmHg
